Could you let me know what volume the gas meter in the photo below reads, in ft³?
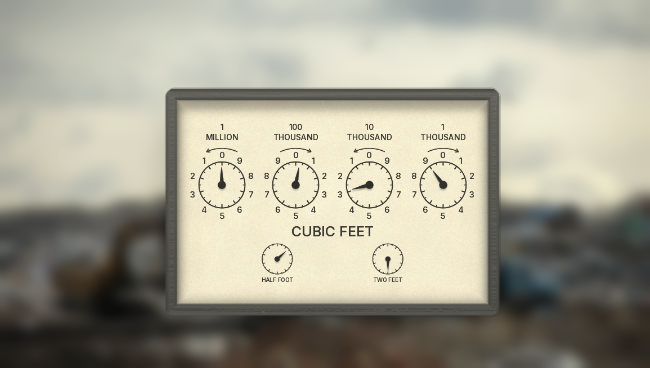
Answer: 2900 ft³
